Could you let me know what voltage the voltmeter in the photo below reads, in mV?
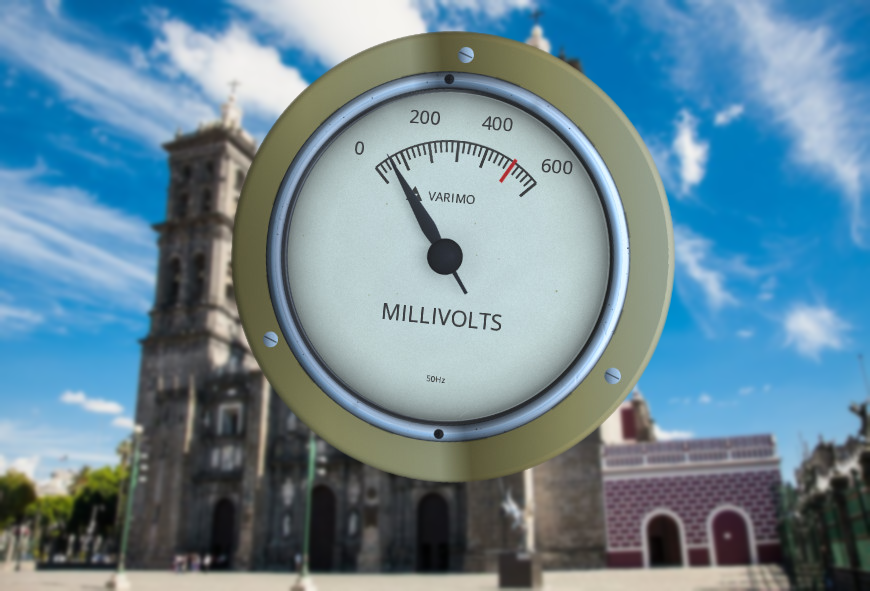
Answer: 60 mV
